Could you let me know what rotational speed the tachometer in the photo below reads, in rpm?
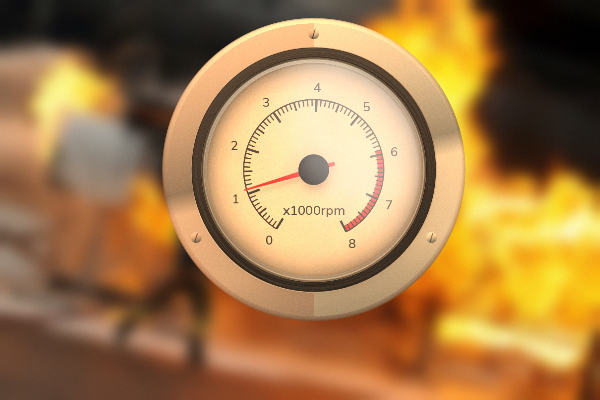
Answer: 1100 rpm
